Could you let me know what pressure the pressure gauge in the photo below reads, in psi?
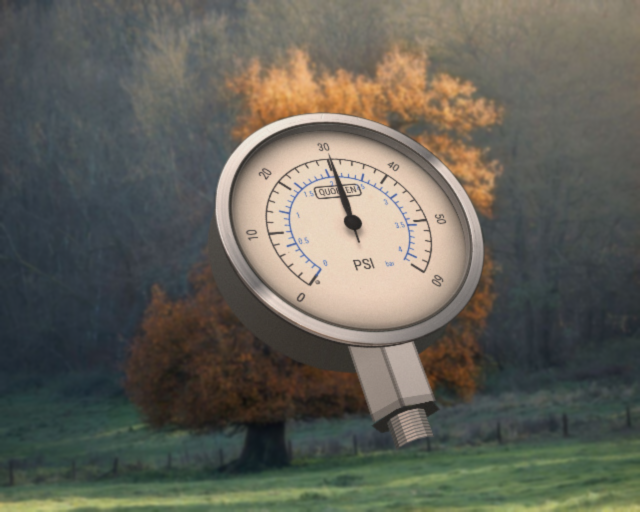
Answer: 30 psi
